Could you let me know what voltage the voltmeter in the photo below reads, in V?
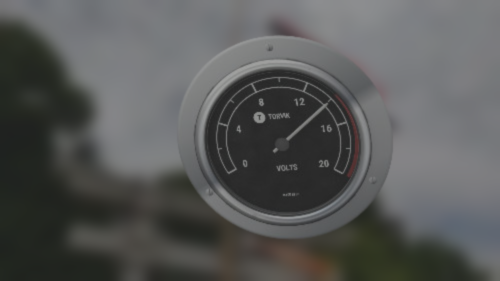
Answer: 14 V
